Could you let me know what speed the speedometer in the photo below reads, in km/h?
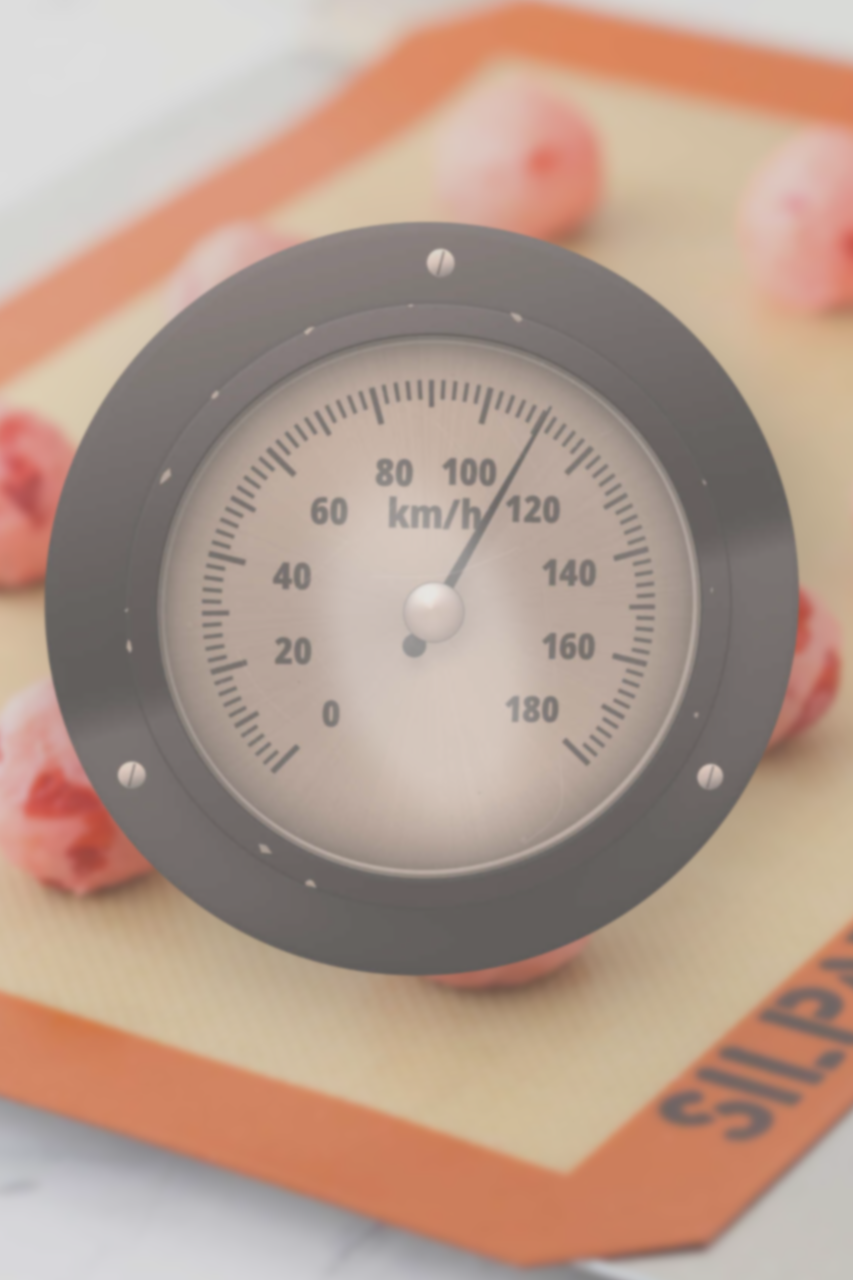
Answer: 110 km/h
